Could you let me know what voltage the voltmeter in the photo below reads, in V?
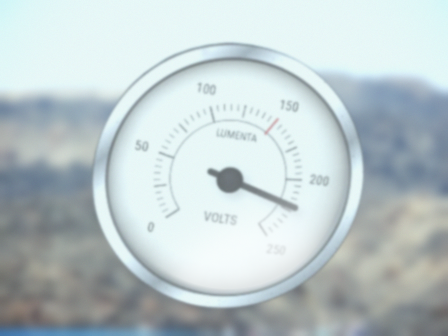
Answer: 220 V
